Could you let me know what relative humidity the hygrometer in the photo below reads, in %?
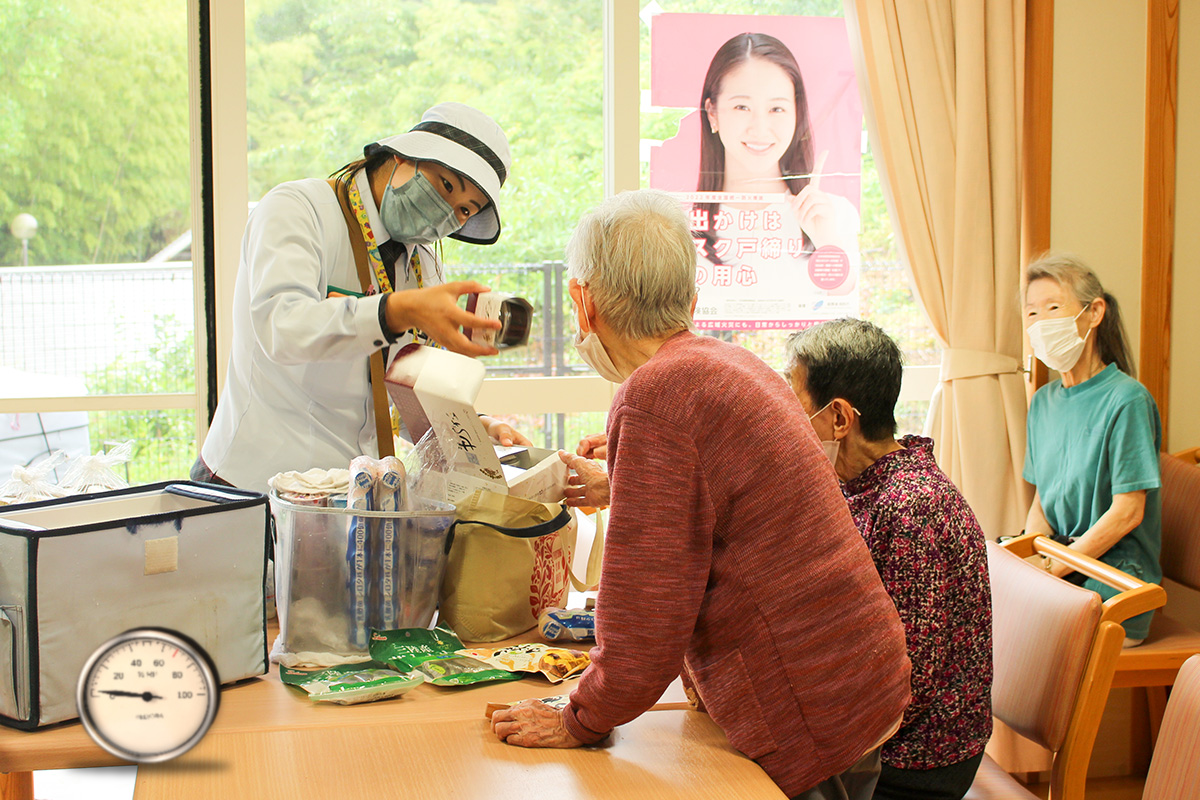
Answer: 4 %
